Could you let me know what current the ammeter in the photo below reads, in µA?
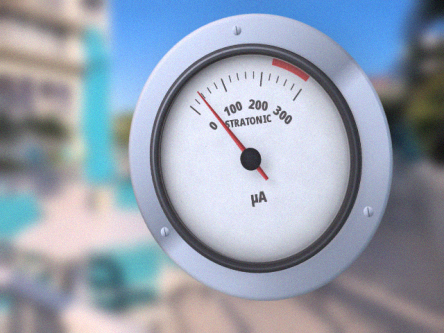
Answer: 40 µA
